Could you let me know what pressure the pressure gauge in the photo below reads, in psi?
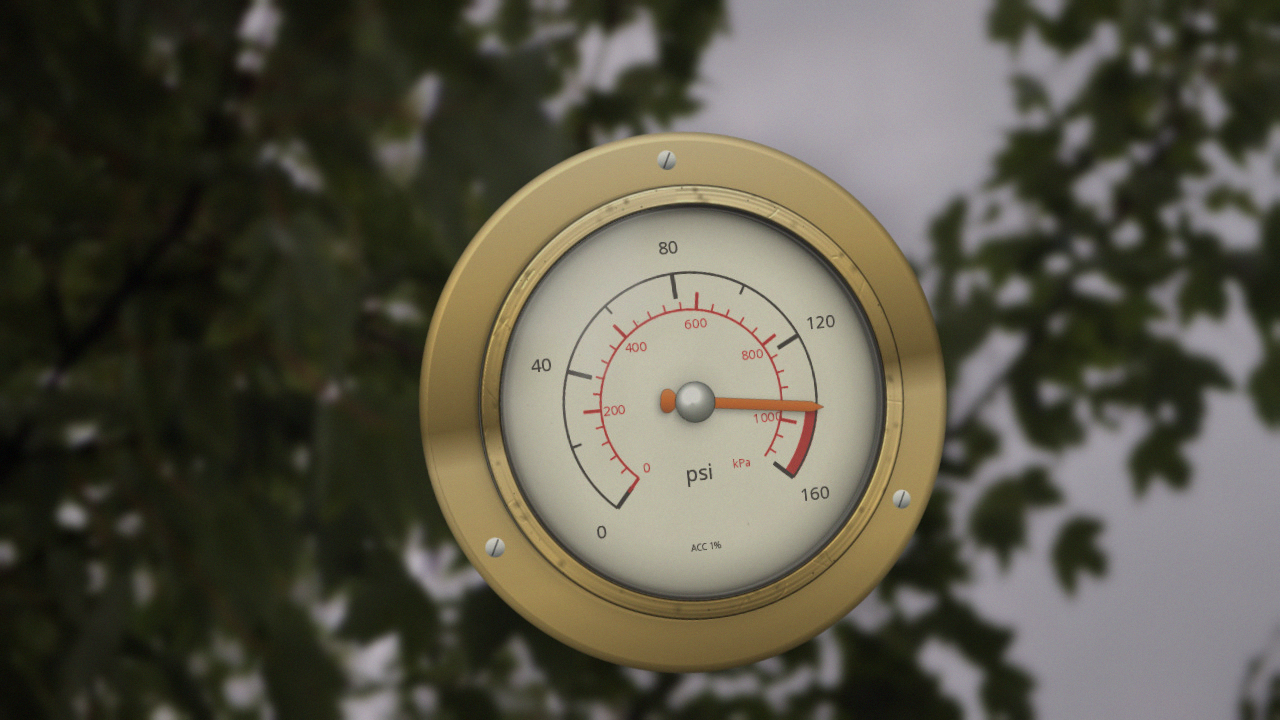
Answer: 140 psi
